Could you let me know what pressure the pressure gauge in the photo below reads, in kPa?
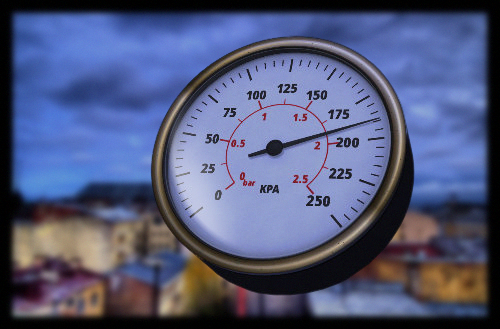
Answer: 190 kPa
